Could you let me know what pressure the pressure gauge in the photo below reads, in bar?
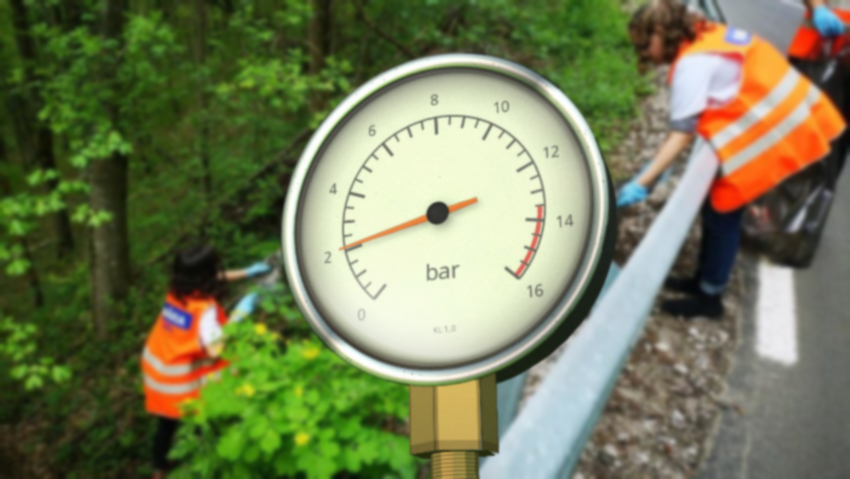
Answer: 2 bar
